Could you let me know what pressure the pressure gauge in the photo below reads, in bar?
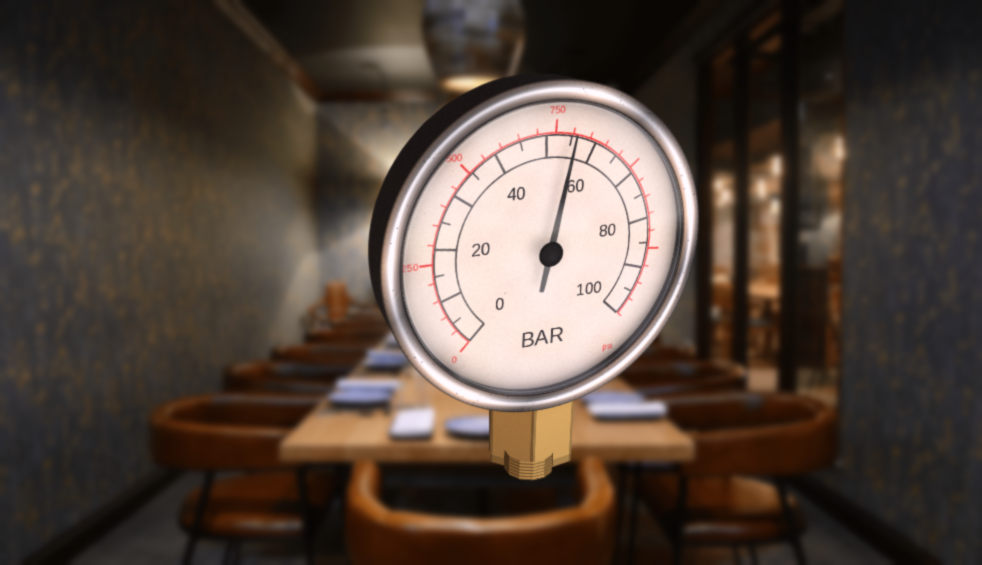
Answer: 55 bar
